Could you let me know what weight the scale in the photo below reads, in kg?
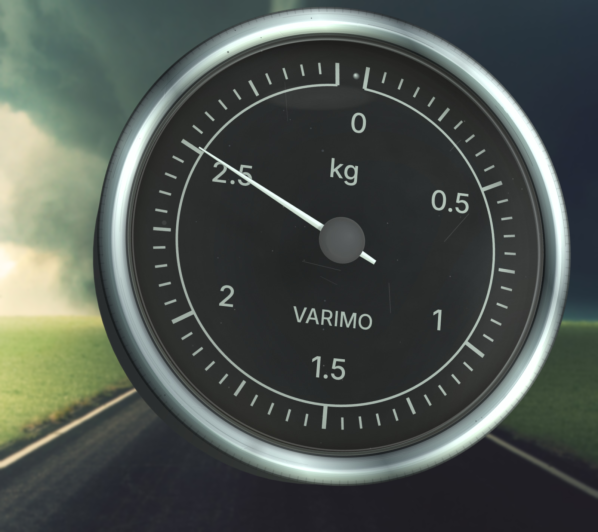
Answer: 2.5 kg
